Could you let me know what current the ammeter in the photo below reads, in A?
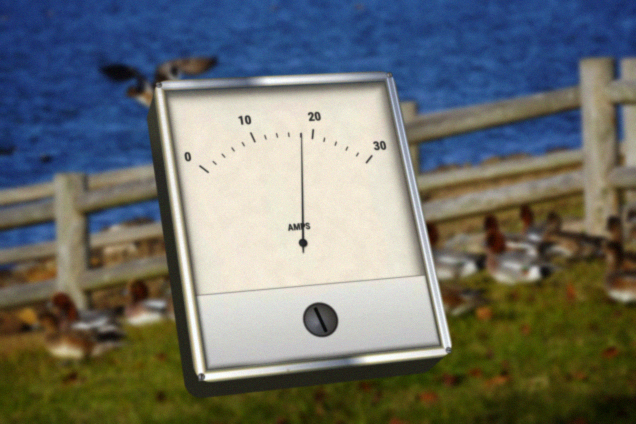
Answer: 18 A
